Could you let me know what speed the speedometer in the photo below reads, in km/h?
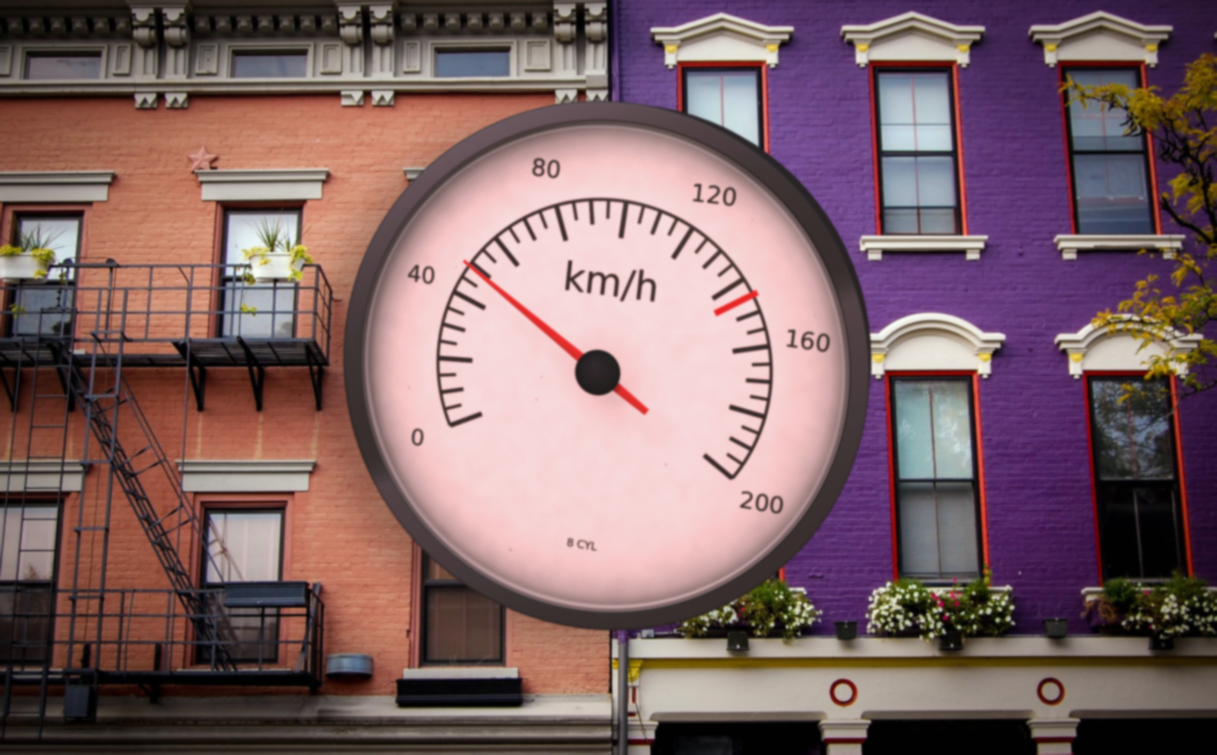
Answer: 50 km/h
